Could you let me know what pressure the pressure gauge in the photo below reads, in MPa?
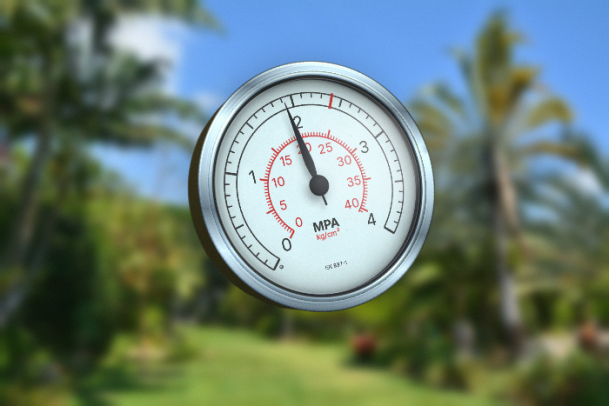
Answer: 1.9 MPa
